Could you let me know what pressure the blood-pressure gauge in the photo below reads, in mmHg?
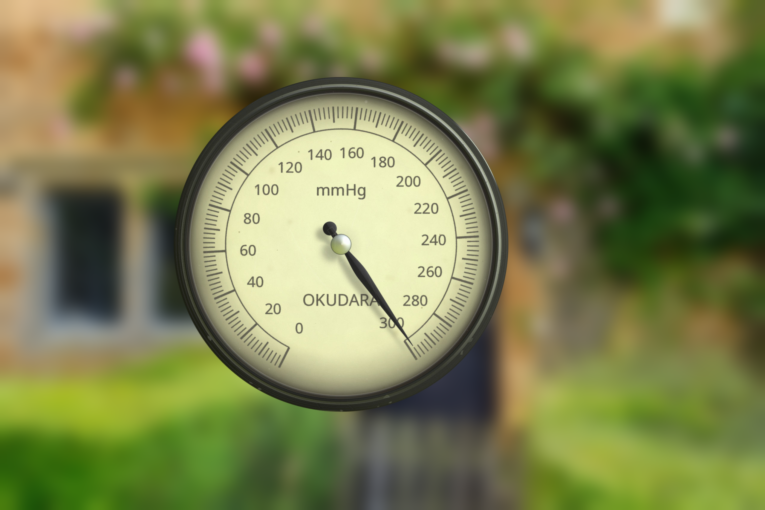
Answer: 298 mmHg
